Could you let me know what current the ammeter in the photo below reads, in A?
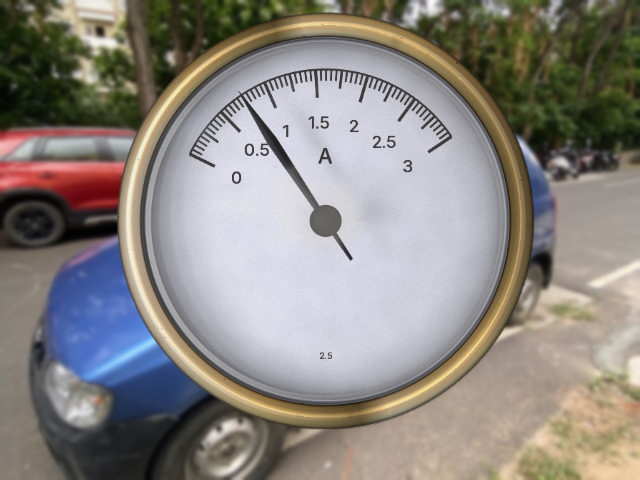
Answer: 0.75 A
